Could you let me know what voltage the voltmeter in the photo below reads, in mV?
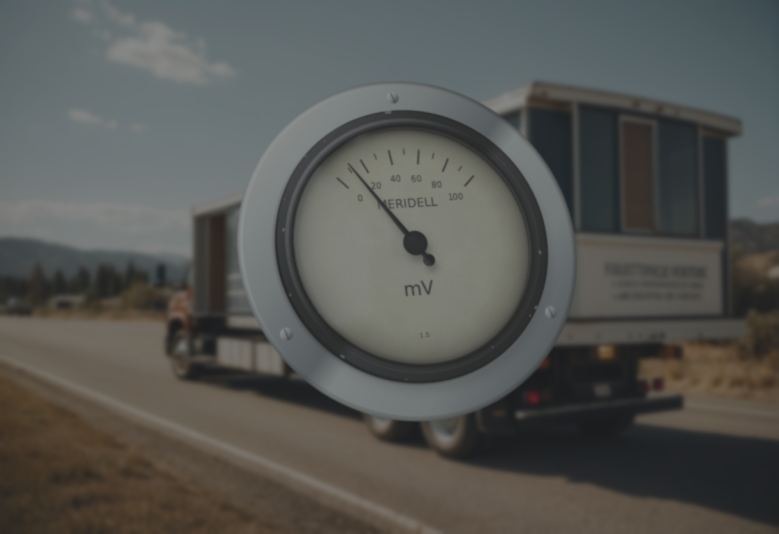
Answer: 10 mV
